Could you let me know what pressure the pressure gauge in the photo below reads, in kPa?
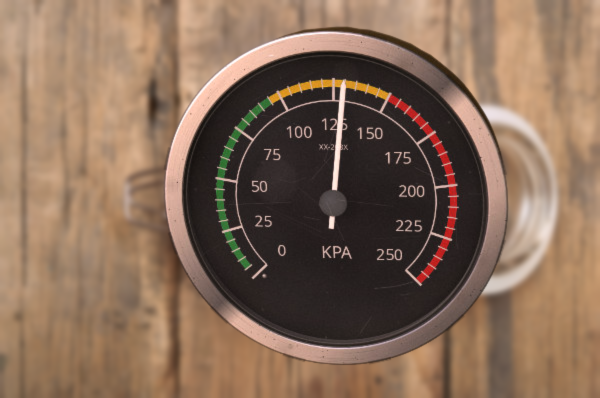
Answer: 130 kPa
